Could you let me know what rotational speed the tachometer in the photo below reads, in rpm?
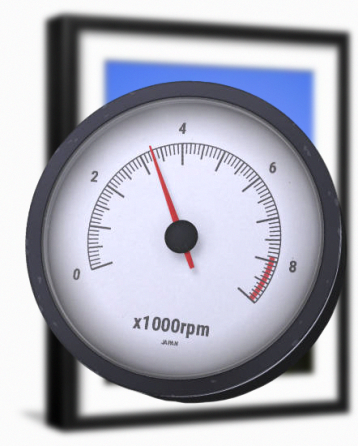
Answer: 3300 rpm
